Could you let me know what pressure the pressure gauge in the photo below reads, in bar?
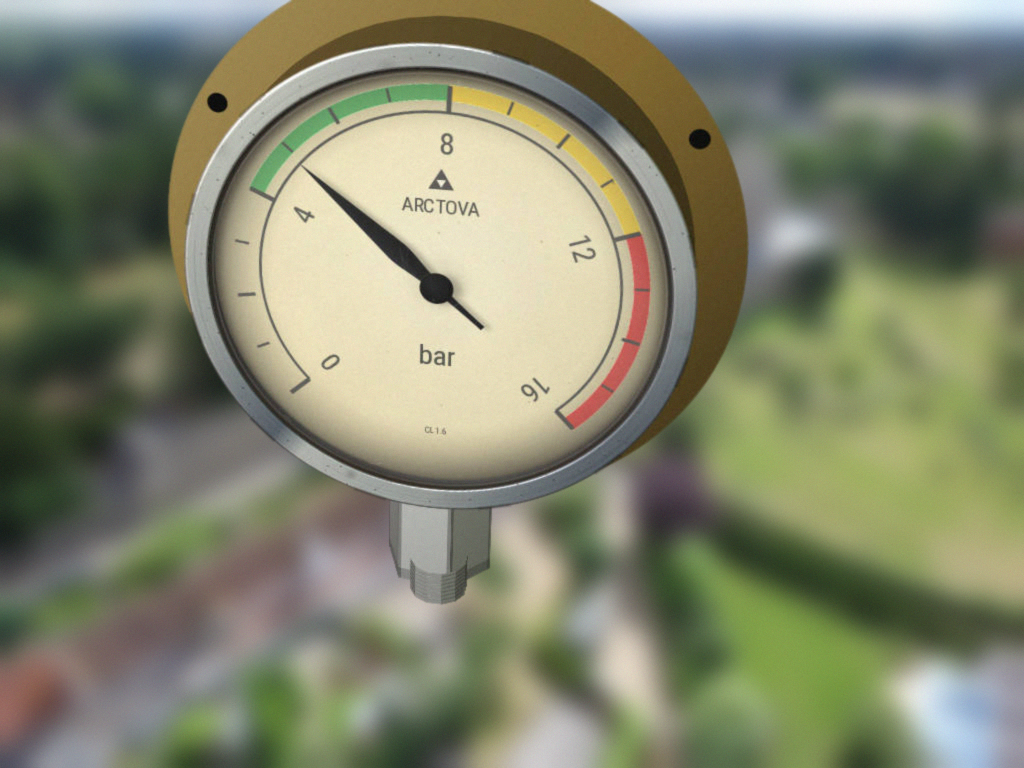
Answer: 5 bar
